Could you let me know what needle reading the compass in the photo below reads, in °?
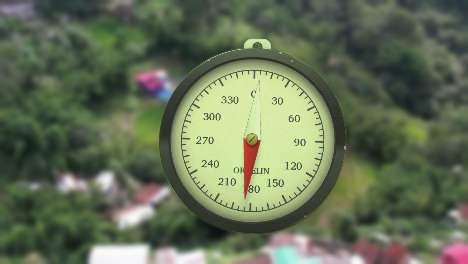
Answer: 185 °
